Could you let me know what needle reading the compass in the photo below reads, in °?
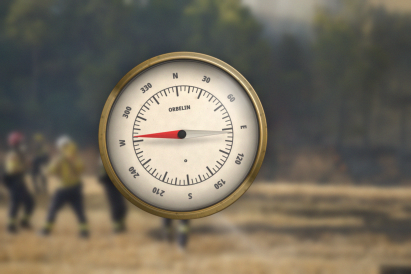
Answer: 275 °
